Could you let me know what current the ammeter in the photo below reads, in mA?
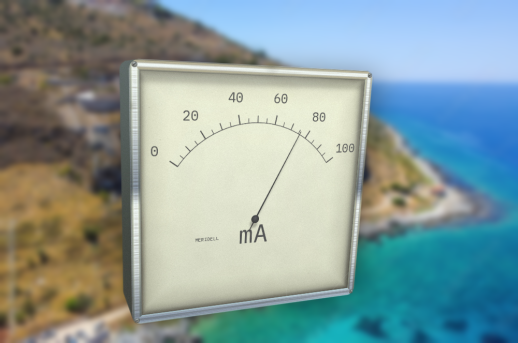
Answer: 75 mA
